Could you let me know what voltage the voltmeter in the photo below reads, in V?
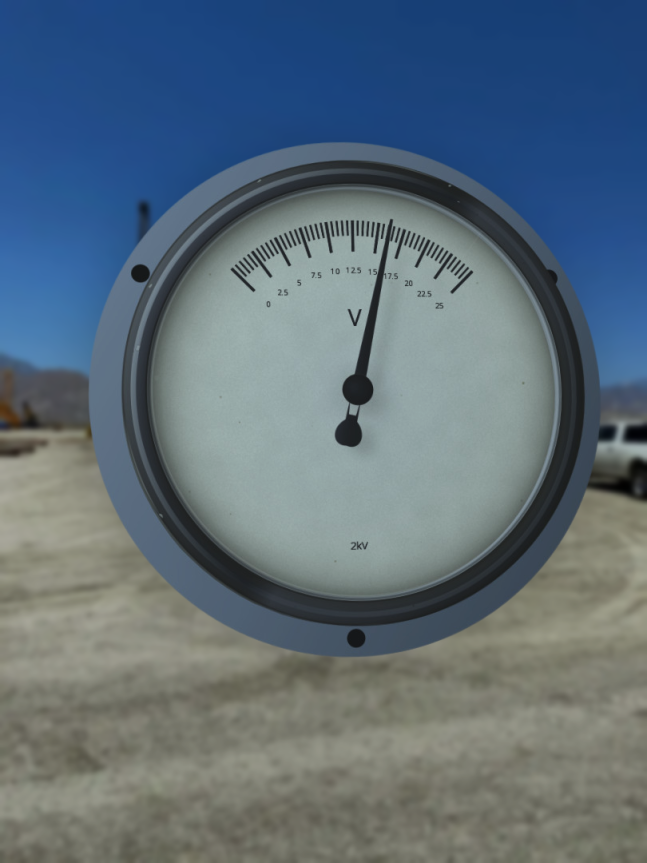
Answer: 16 V
